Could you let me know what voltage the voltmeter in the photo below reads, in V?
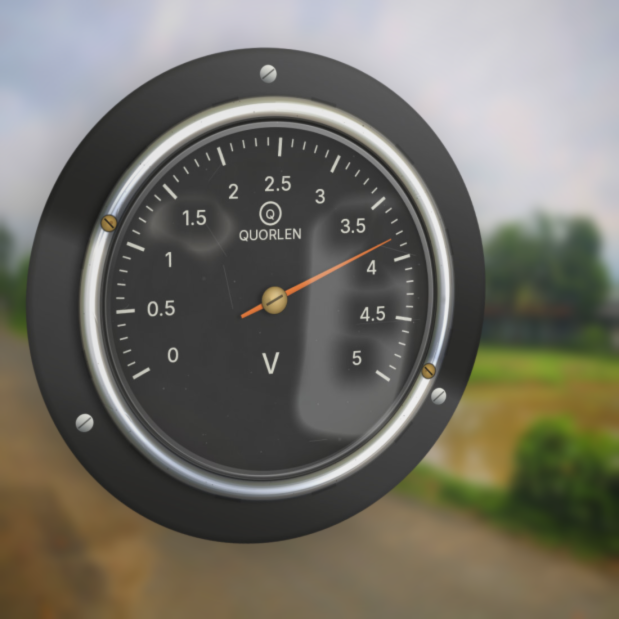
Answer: 3.8 V
